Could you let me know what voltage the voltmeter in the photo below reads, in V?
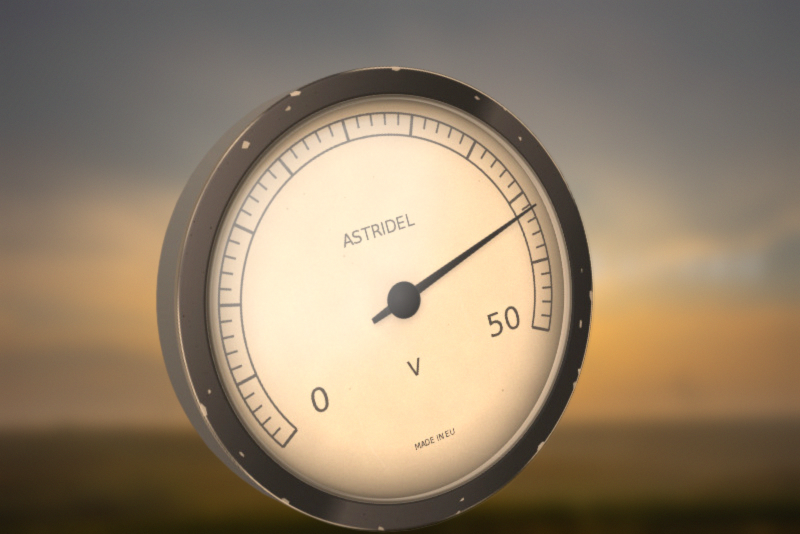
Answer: 41 V
